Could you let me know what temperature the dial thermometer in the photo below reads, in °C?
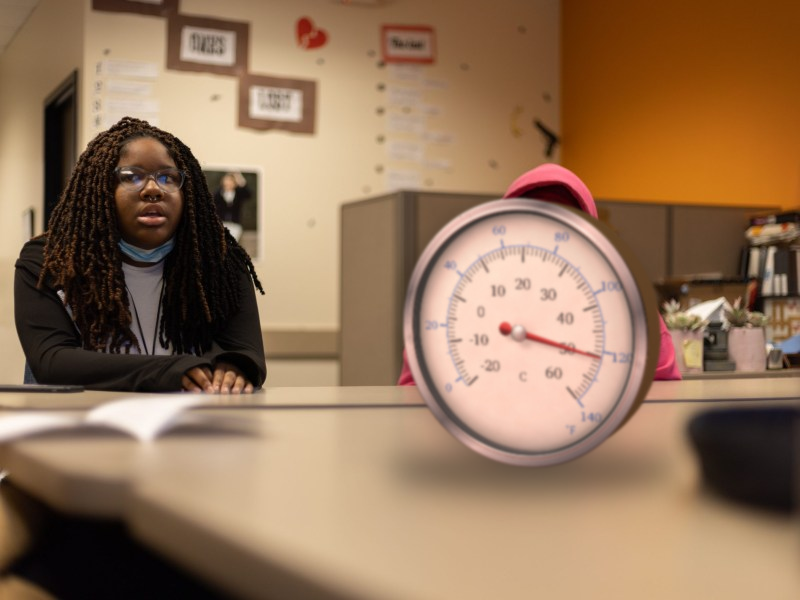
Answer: 50 °C
